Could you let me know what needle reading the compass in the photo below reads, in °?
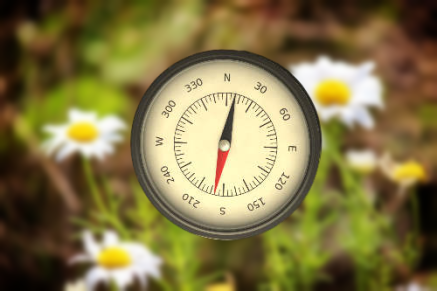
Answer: 190 °
